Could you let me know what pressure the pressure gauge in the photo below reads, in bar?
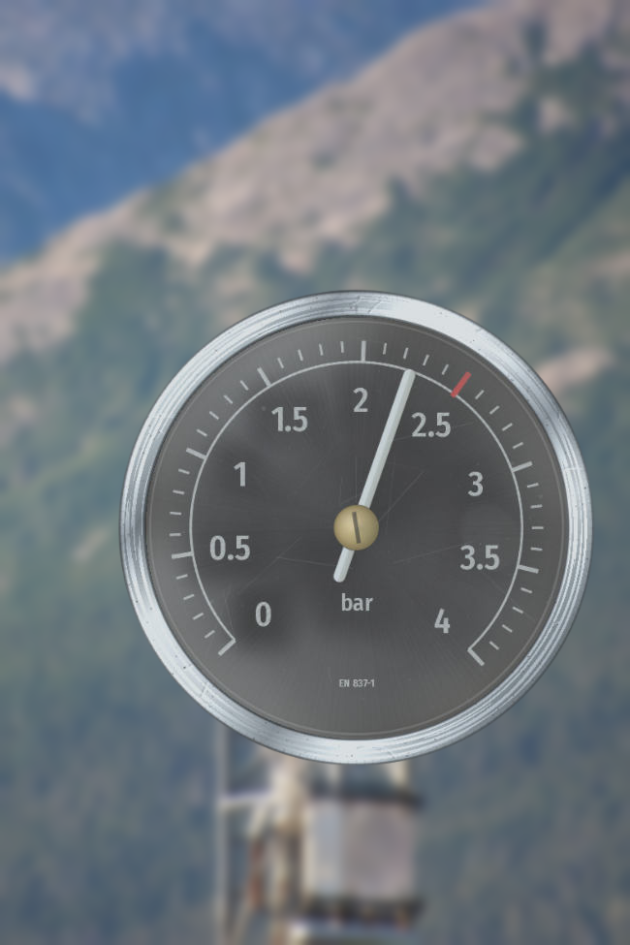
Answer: 2.25 bar
